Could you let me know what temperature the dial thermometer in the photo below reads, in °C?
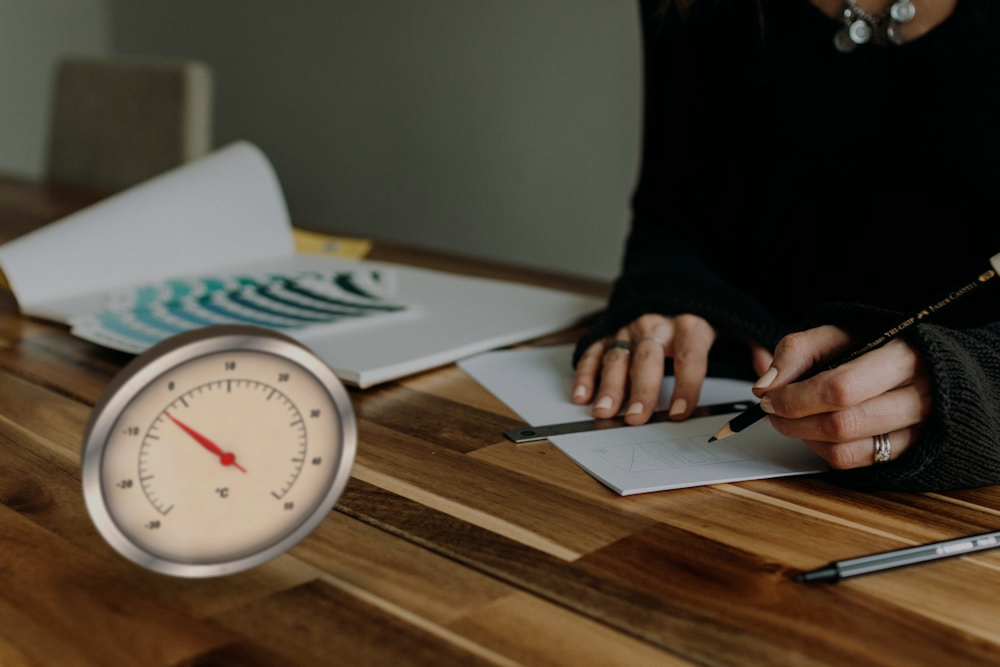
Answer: -4 °C
